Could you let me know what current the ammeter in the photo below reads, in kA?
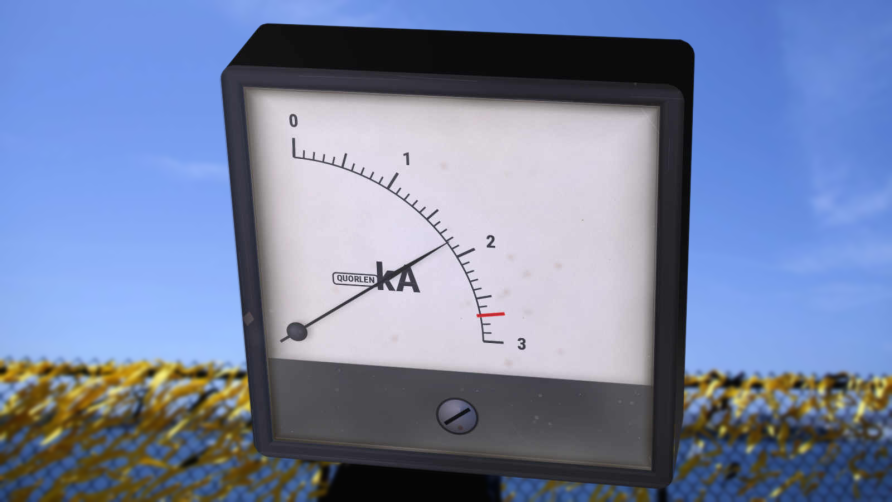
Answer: 1.8 kA
